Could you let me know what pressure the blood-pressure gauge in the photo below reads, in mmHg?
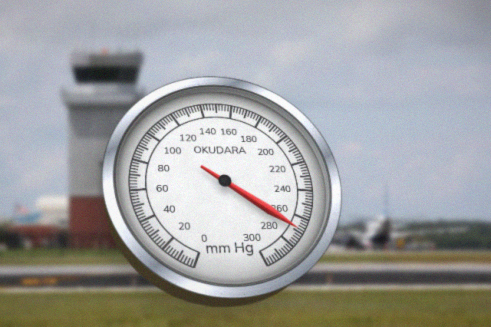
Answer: 270 mmHg
